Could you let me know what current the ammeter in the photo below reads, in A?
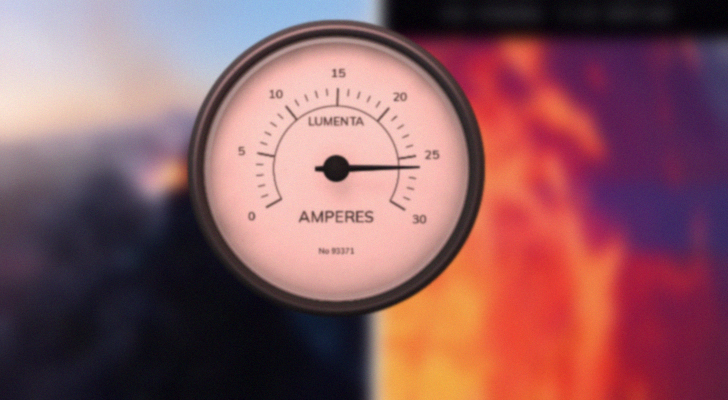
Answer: 26 A
